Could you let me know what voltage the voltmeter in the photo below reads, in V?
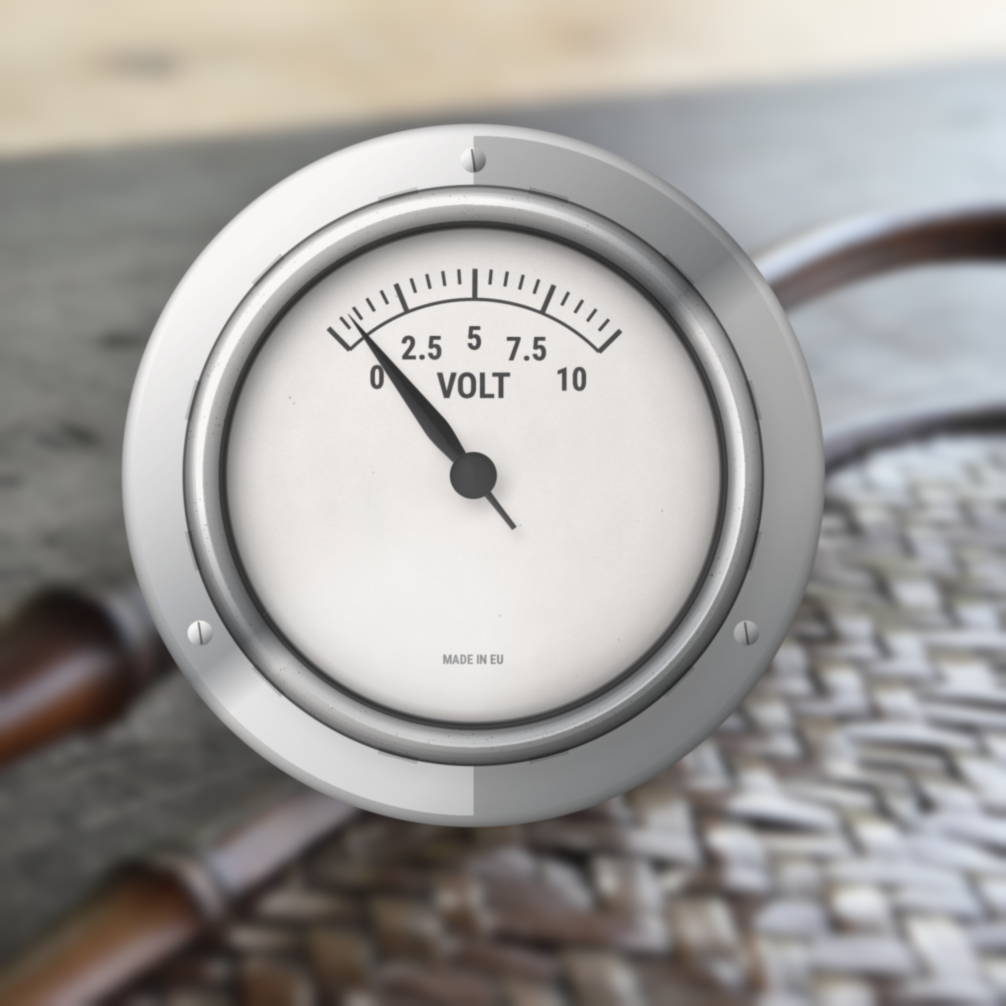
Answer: 0.75 V
